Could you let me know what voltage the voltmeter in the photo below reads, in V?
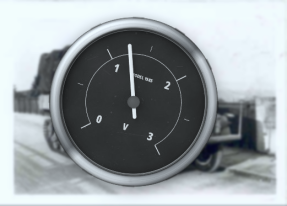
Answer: 1.25 V
